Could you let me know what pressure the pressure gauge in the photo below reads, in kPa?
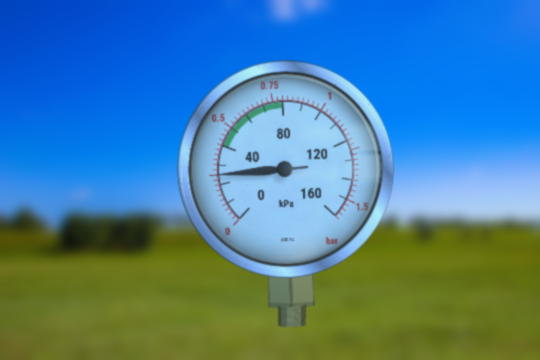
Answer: 25 kPa
